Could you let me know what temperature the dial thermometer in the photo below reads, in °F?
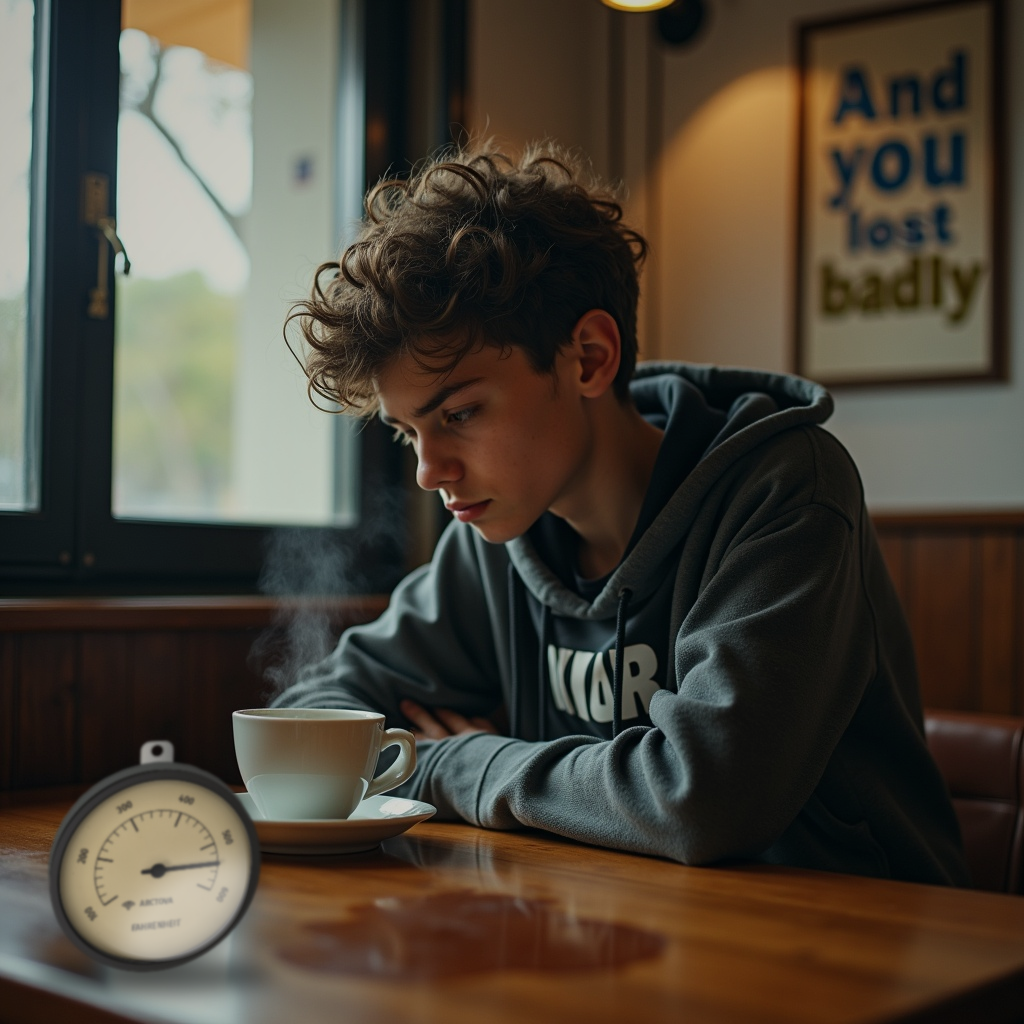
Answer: 540 °F
